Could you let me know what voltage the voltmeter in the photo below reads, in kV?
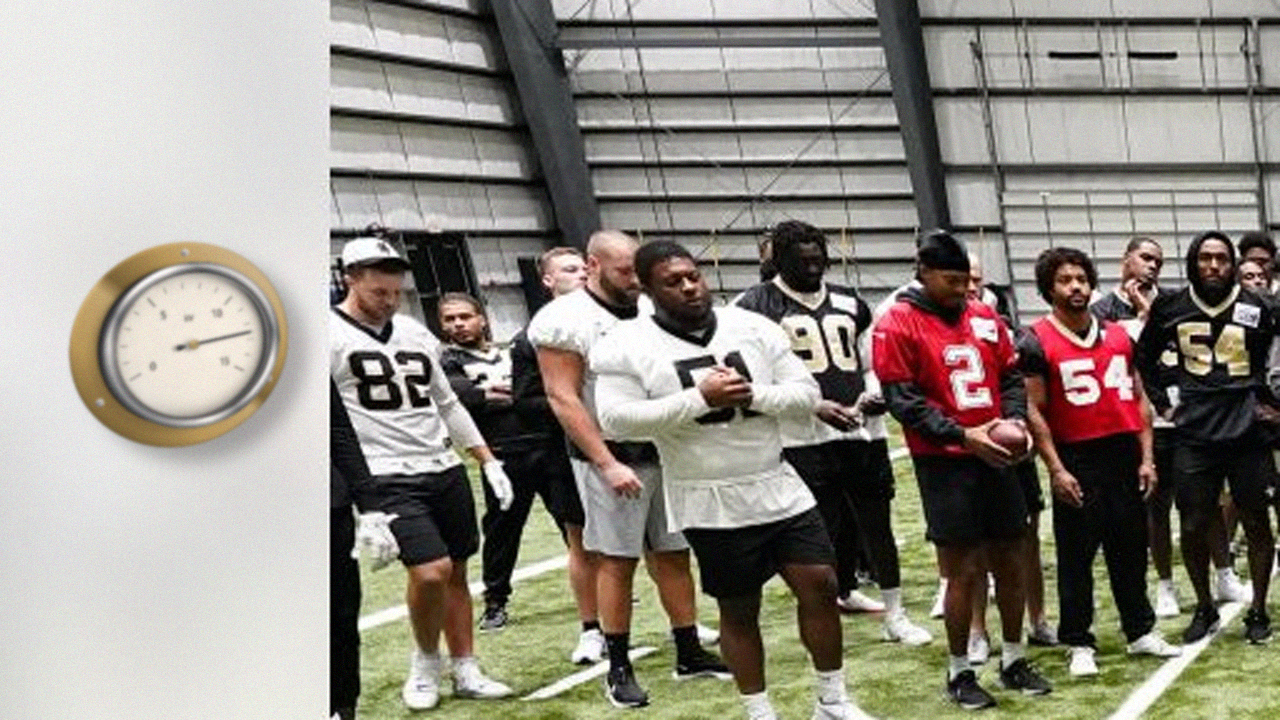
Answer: 12.5 kV
